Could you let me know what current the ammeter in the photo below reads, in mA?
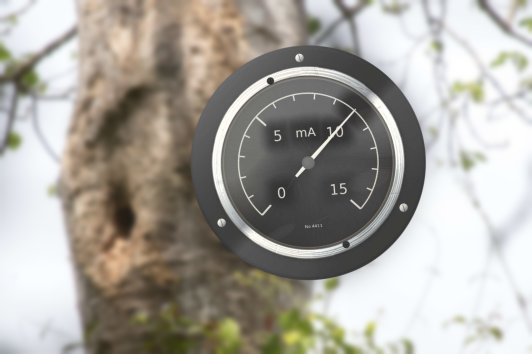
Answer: 10 mA
